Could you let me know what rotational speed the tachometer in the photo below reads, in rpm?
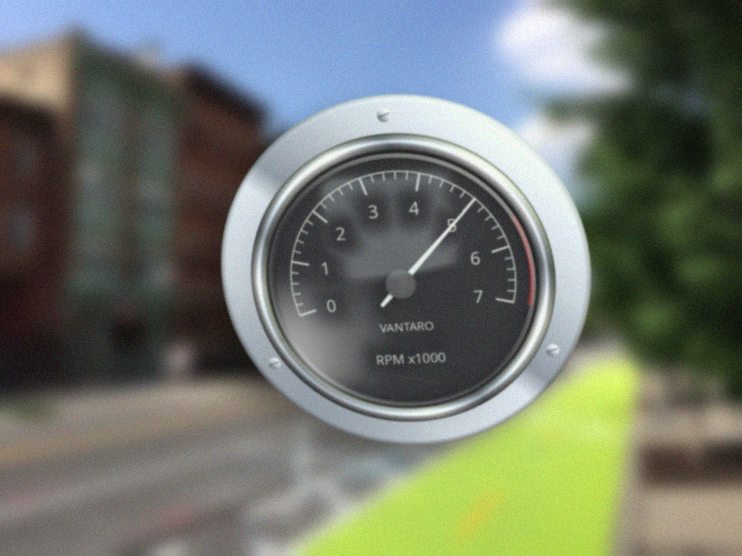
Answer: 5000 rpm
